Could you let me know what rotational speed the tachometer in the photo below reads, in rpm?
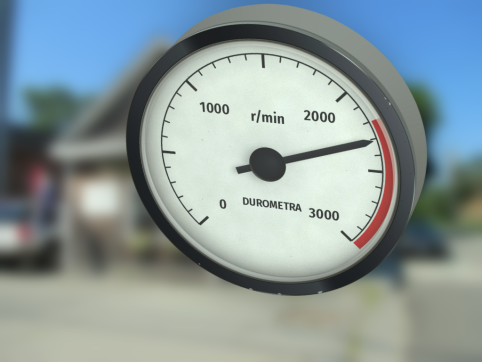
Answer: 2300 rpm
